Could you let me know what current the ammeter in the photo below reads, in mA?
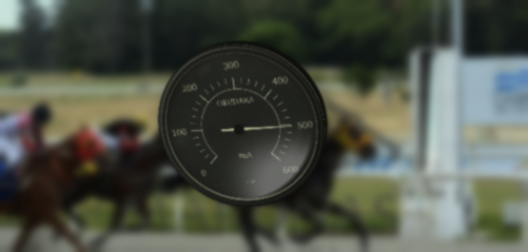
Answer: 500 mA
